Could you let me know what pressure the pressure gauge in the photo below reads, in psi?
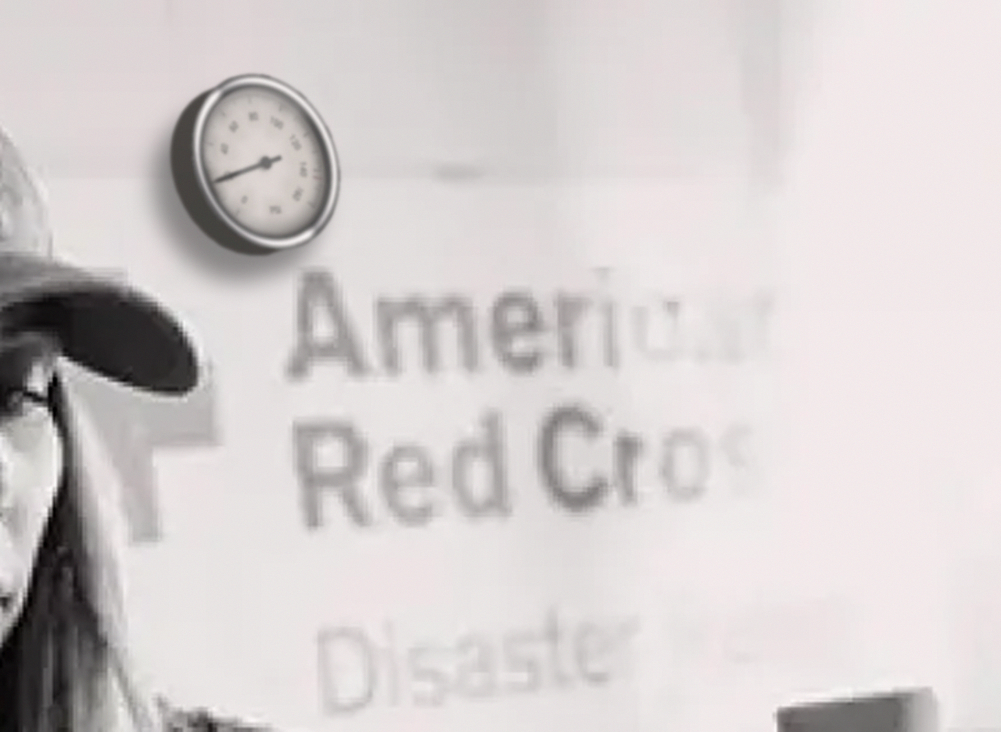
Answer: 20 psi
